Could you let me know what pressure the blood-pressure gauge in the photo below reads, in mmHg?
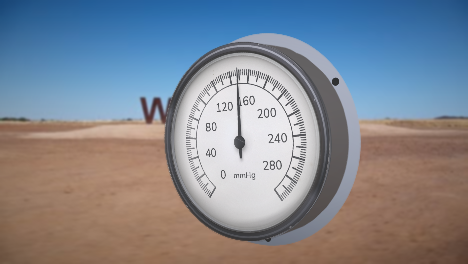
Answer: 150 mmHg
